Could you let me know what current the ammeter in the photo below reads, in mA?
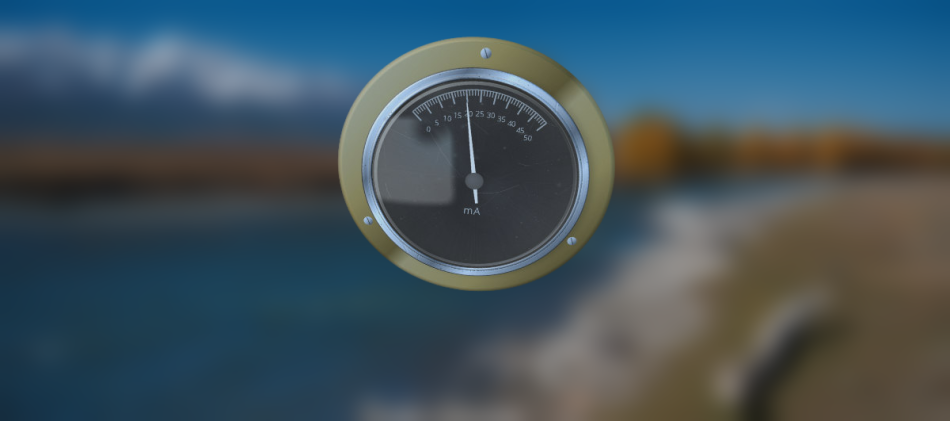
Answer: 20 mA
